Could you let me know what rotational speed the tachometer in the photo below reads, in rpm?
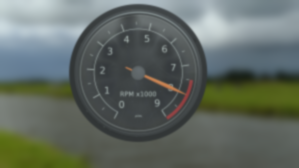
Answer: 8000 rpm
